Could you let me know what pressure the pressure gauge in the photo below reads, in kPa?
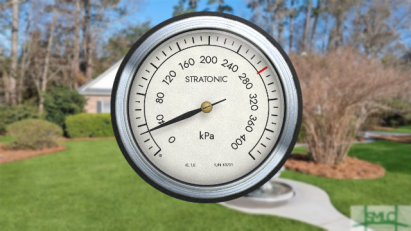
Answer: 30 kPa
